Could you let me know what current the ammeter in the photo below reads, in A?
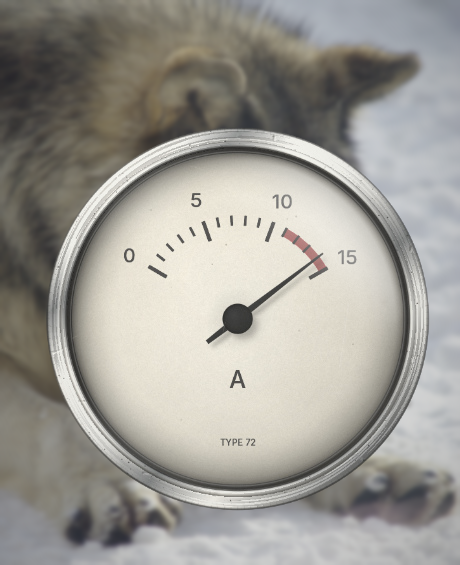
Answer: 14 A
